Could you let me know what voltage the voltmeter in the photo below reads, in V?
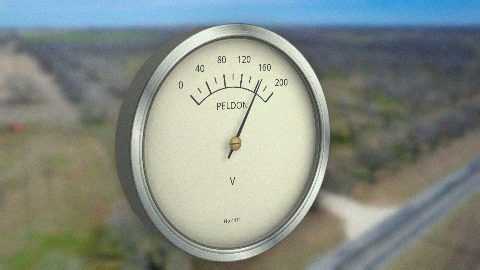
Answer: 160 V
